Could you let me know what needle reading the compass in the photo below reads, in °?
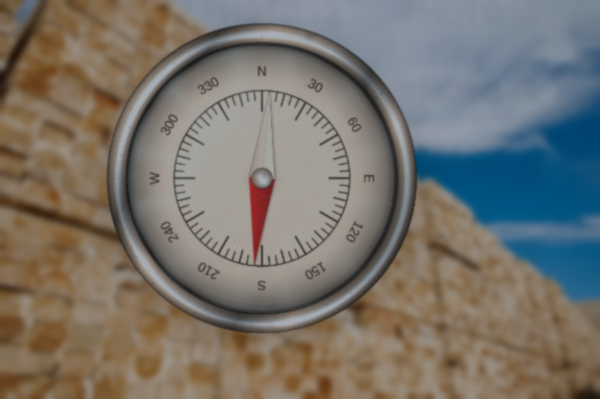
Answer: 185 °
